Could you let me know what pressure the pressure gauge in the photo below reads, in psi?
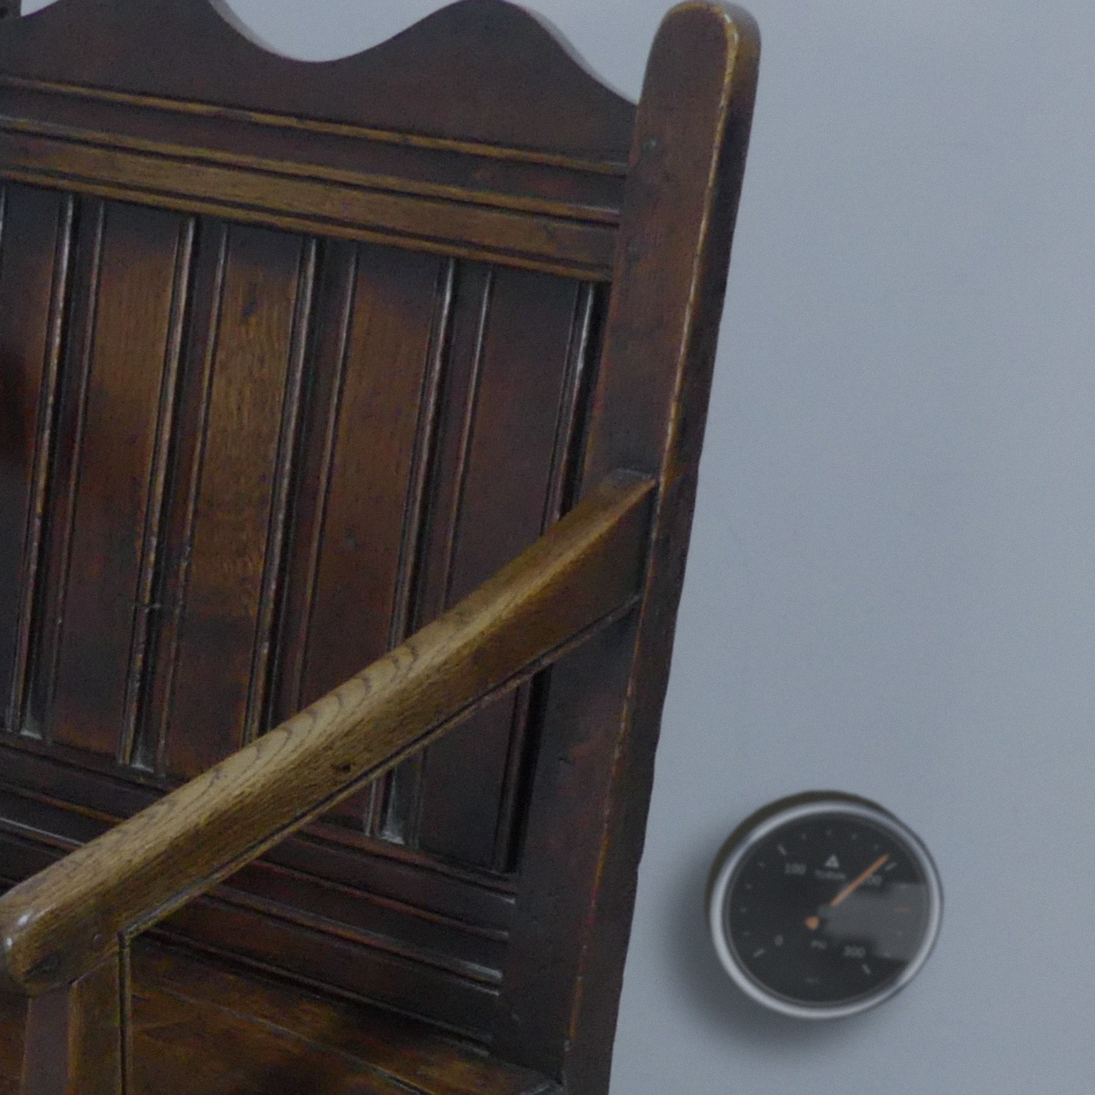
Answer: 190 psi
